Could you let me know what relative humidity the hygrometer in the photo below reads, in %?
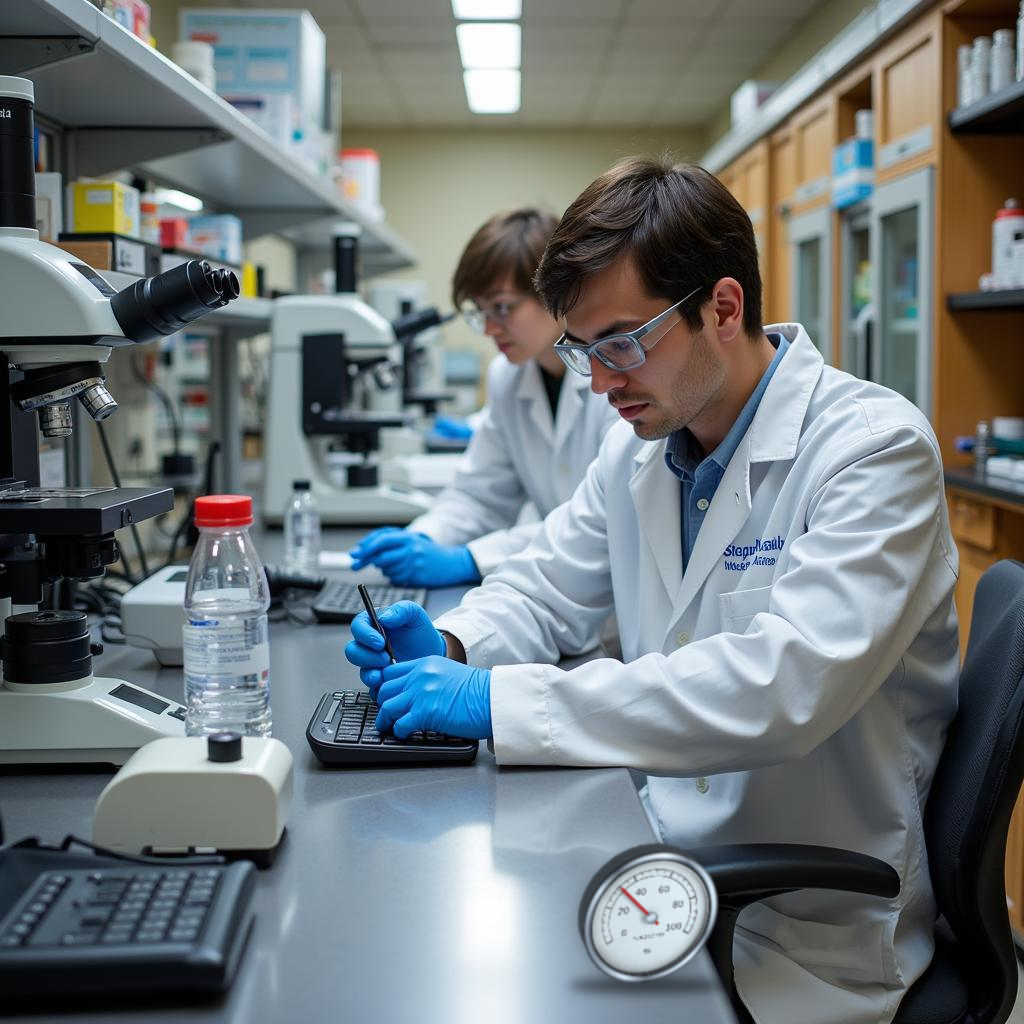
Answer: 32 %
